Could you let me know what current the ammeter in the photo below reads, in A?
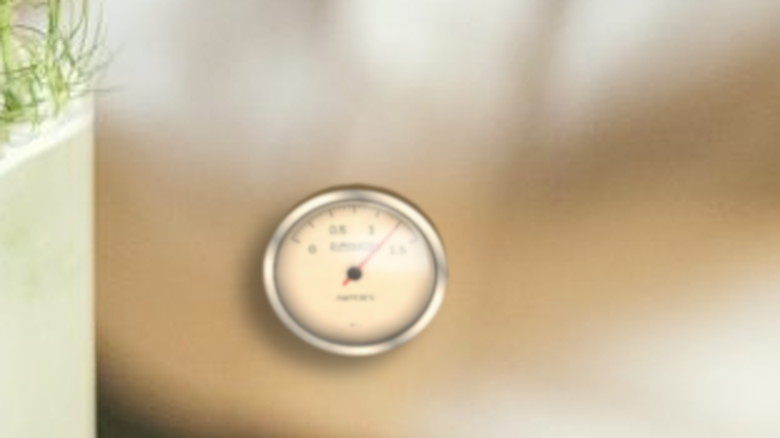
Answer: 1.25 A
